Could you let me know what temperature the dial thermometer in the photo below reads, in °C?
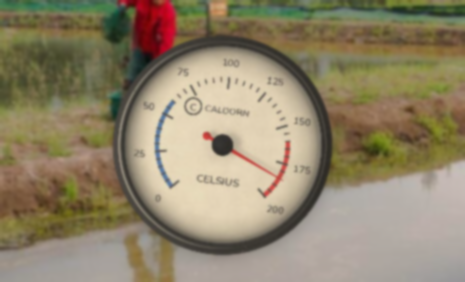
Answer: 185 °C
